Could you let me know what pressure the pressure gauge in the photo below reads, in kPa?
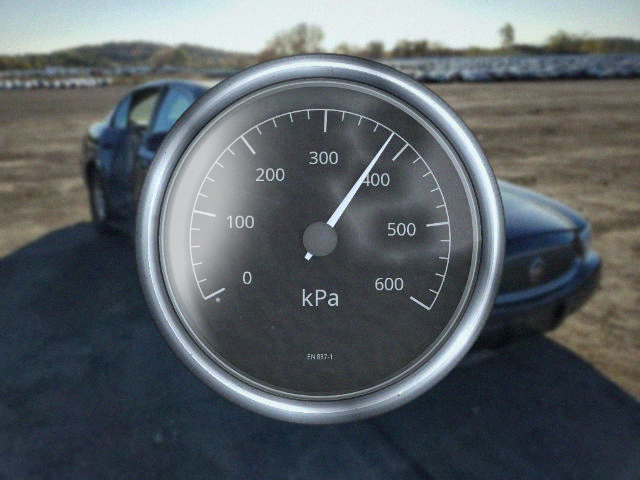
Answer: 380 kPa
